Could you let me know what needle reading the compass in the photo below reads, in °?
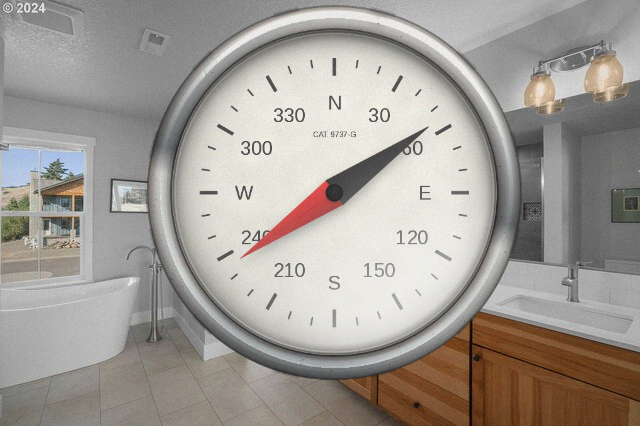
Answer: 235 °
